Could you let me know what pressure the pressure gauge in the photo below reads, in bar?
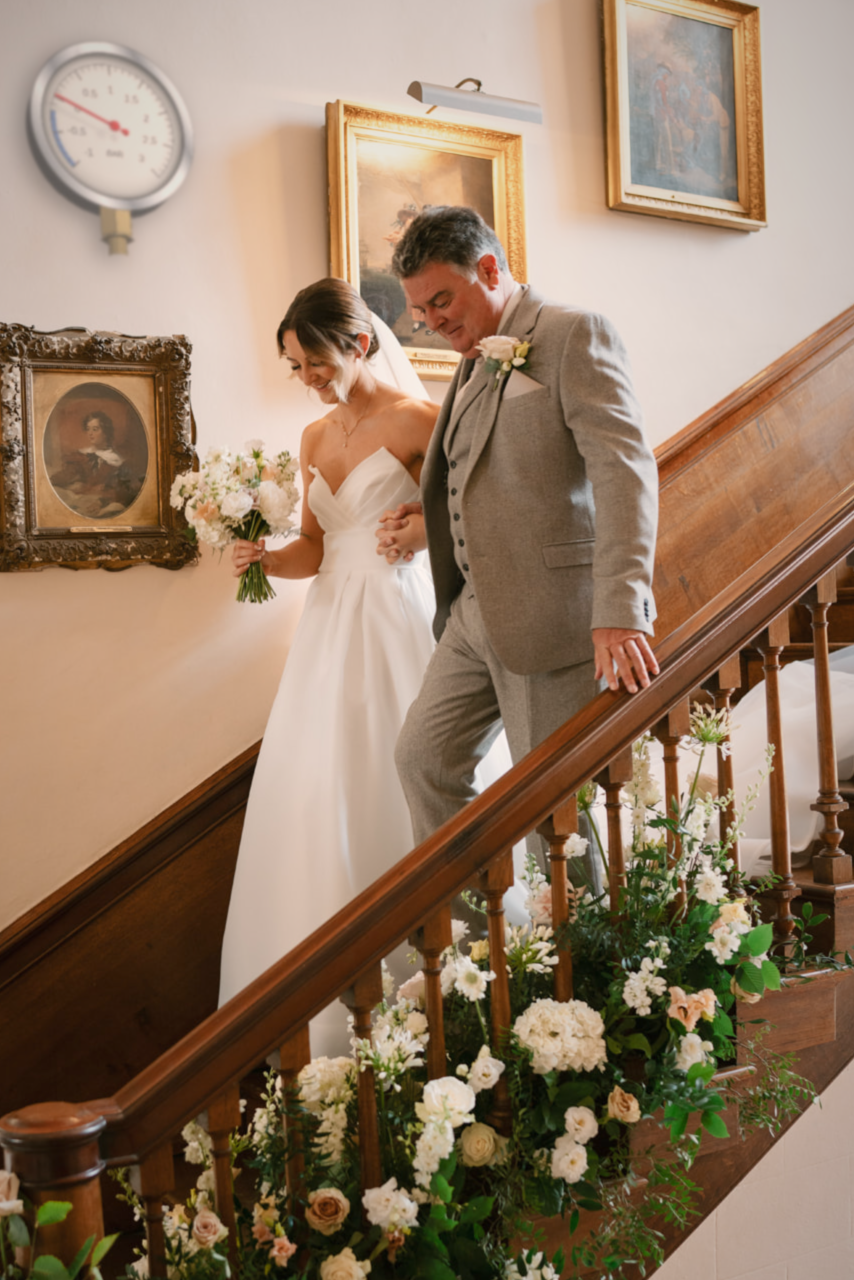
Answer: 0 bar
